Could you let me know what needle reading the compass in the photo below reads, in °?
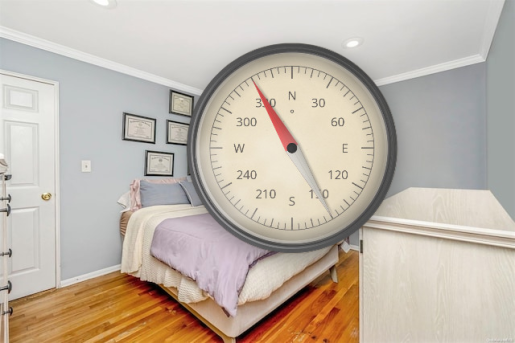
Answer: 330 °
